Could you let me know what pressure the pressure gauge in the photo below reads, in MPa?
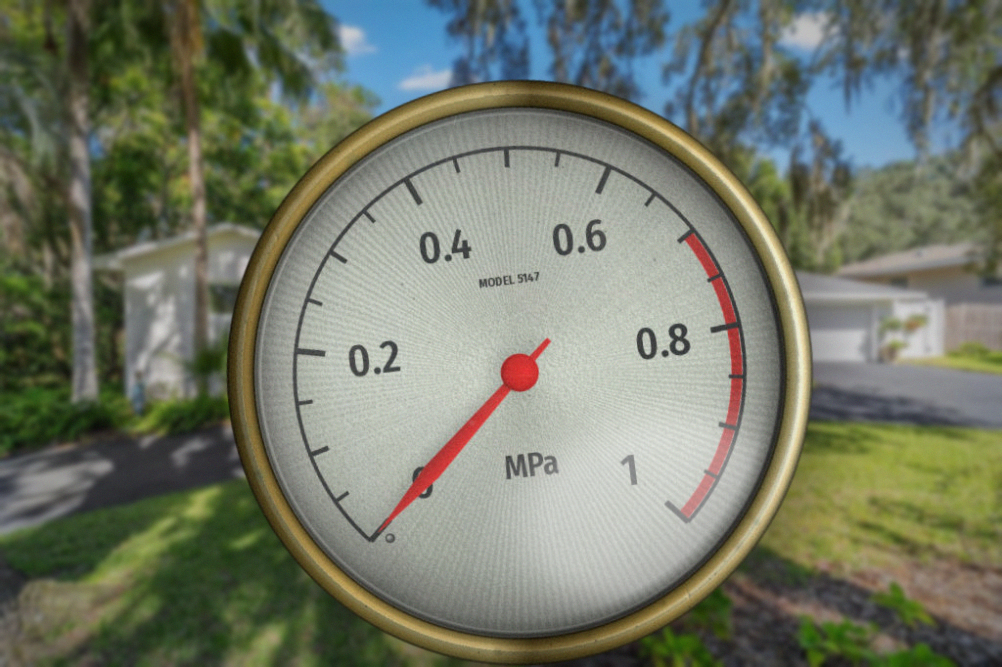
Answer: 0 MPa
